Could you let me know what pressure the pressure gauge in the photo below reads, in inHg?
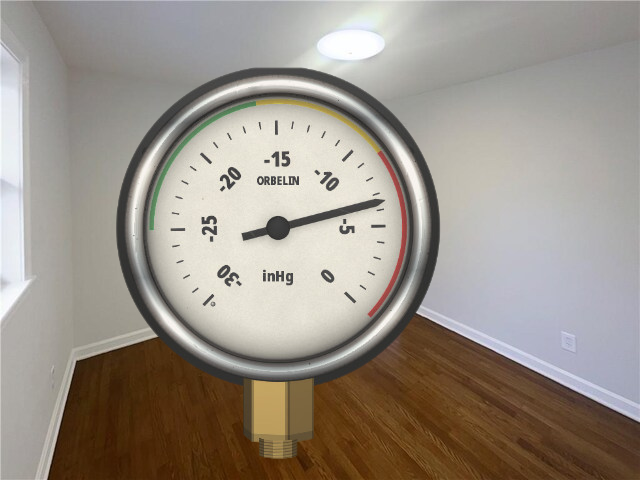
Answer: -6.5 inHg
